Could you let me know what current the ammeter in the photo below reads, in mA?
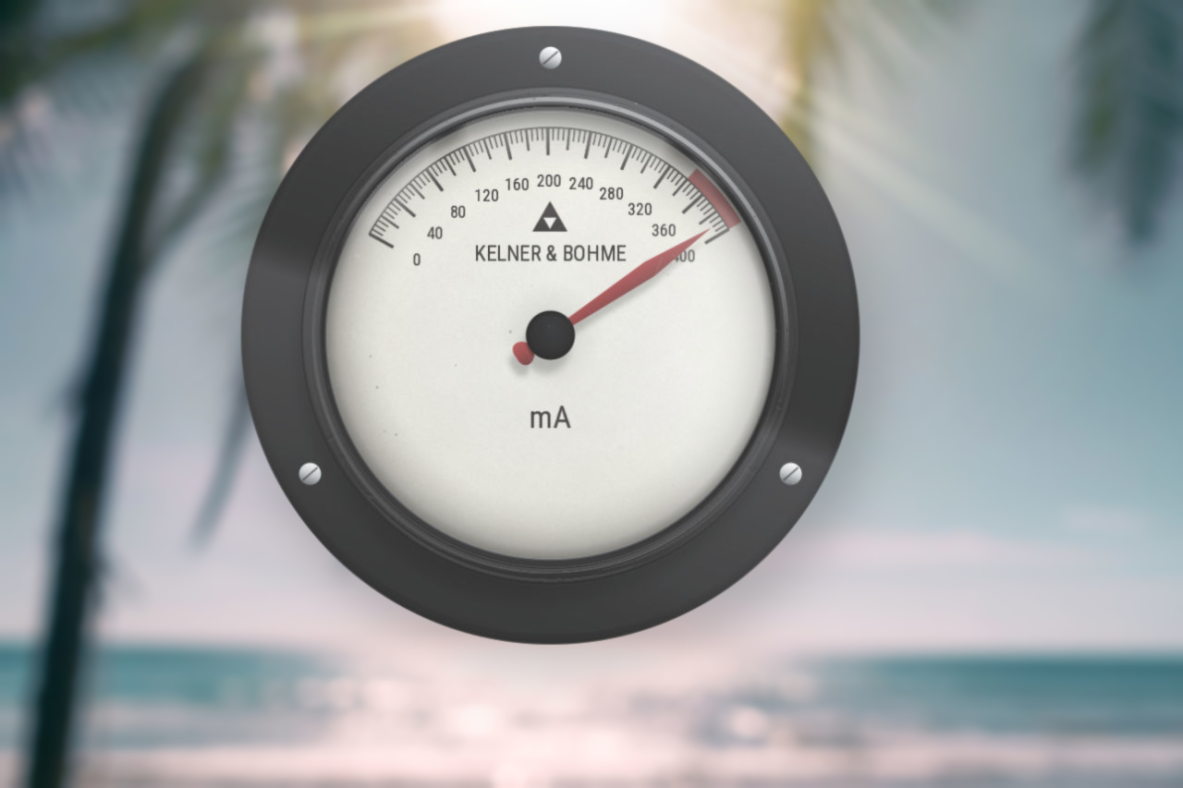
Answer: 390 mA
